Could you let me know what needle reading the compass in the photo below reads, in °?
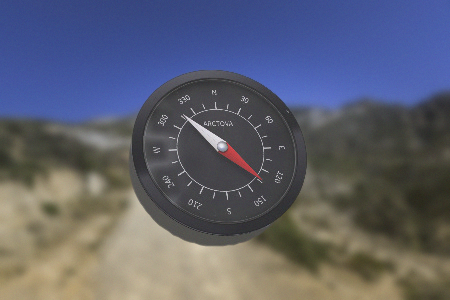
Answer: 135 °
